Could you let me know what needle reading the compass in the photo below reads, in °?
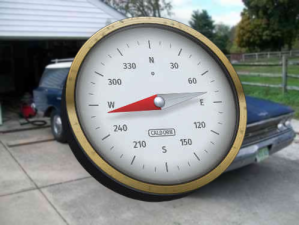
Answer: 260 °
